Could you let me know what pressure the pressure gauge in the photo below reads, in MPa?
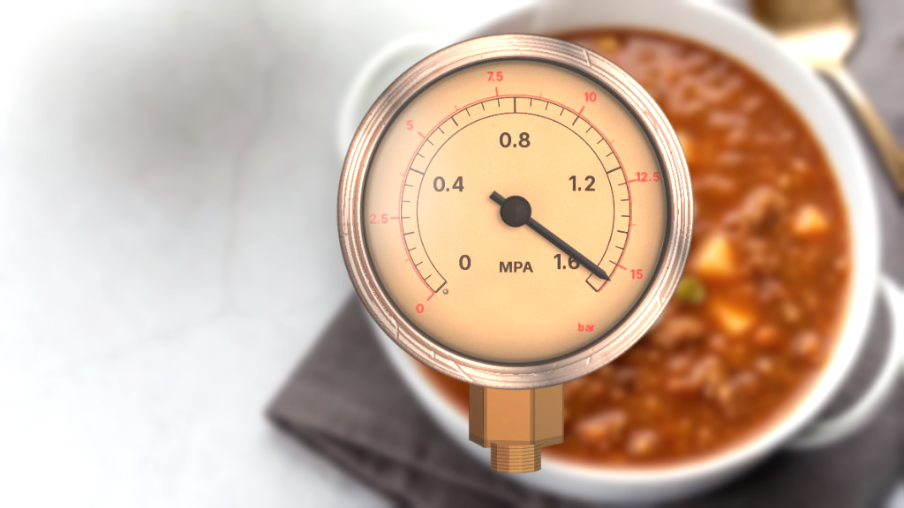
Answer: 1.55 MPa
